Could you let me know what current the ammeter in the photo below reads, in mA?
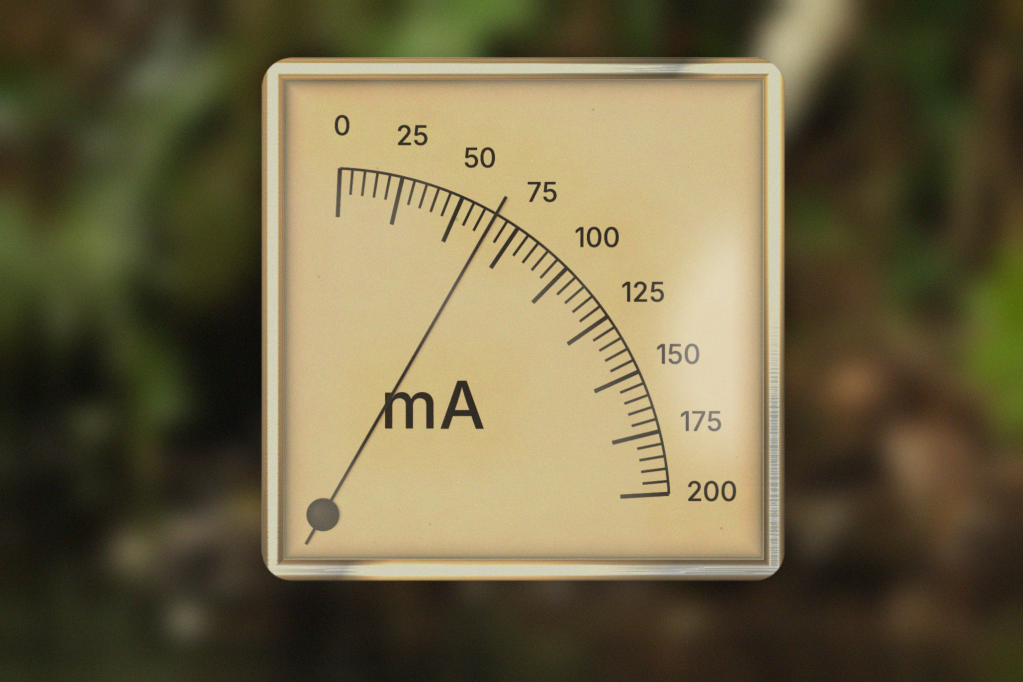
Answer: 65 mA
